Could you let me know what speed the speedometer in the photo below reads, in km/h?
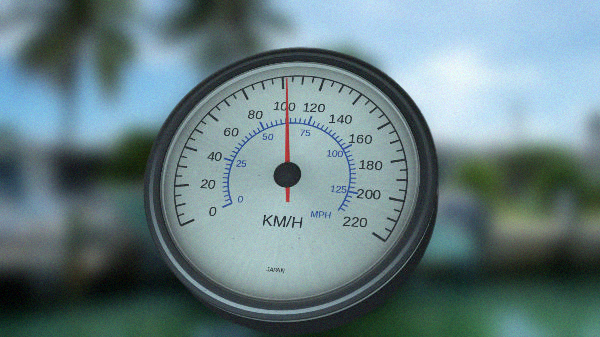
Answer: 102.5 km/h
